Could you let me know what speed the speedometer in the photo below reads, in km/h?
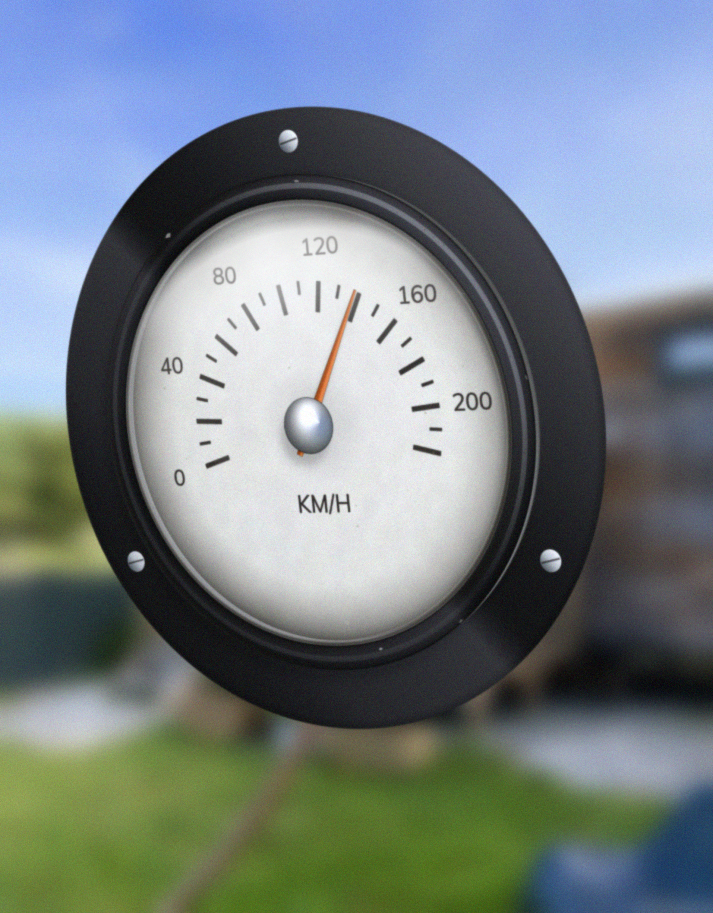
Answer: 140 km/h
